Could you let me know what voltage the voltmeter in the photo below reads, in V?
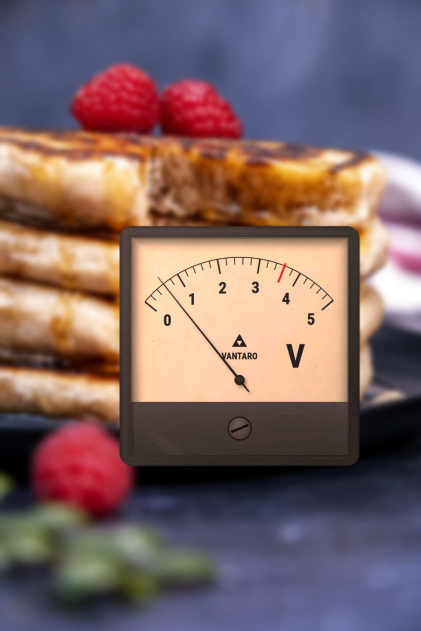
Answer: 0.6 V
